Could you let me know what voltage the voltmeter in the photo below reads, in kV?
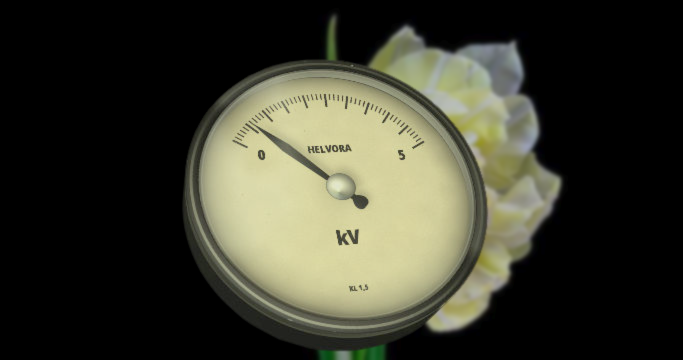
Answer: 0.5 kV
